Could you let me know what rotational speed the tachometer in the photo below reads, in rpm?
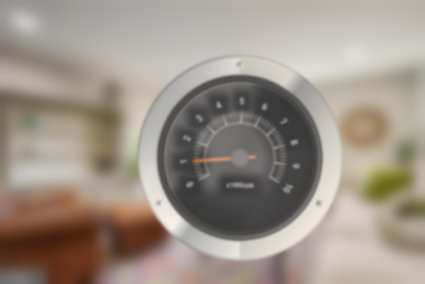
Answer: 1000 rpm
